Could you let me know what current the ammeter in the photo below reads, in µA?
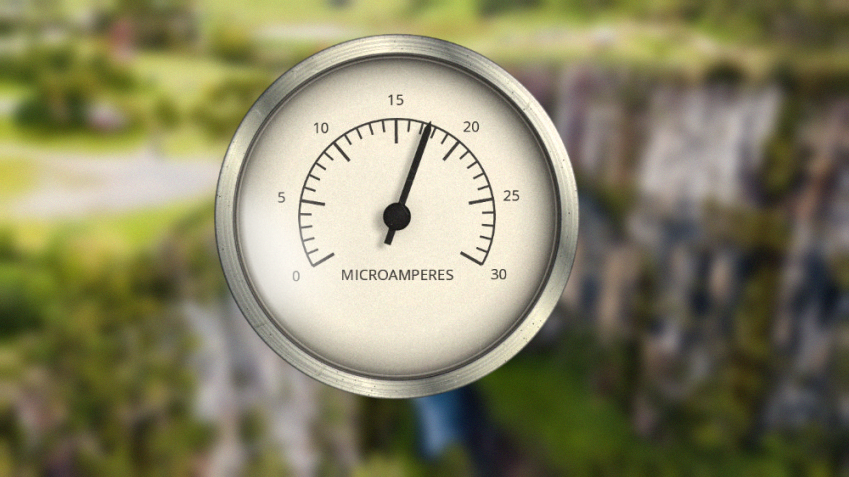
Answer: 17.5 µA
